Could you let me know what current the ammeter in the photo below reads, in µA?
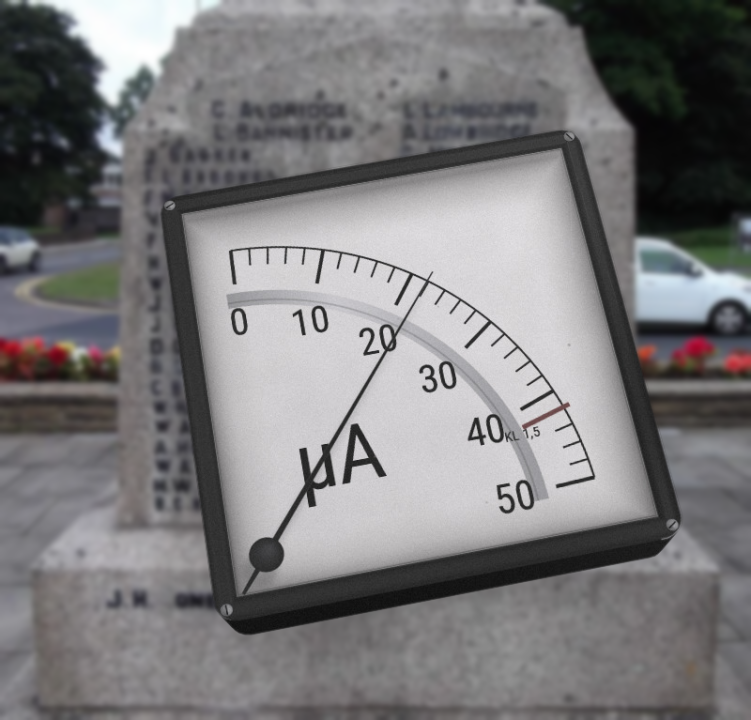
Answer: 22 µA
